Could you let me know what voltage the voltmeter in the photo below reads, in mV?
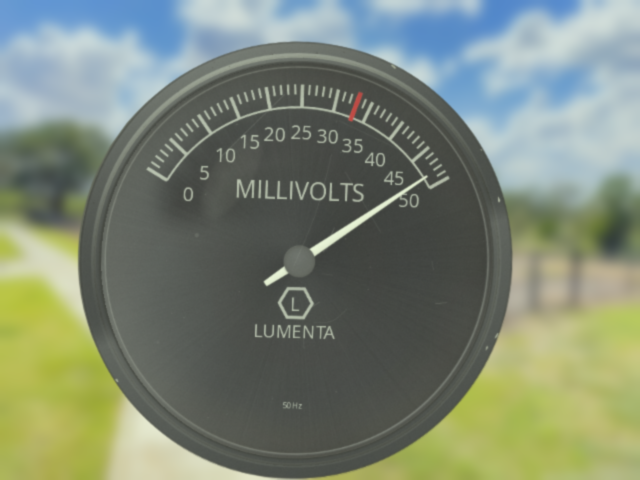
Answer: 48 mV
